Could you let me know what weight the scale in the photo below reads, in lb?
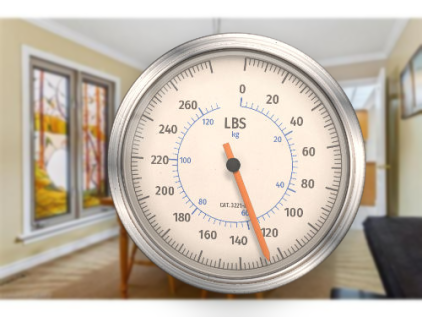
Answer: 126 lb
